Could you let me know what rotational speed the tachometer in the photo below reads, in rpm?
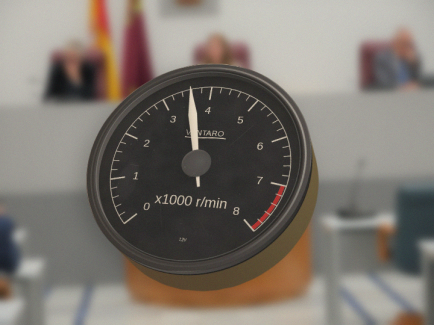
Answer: 3600 rpm
